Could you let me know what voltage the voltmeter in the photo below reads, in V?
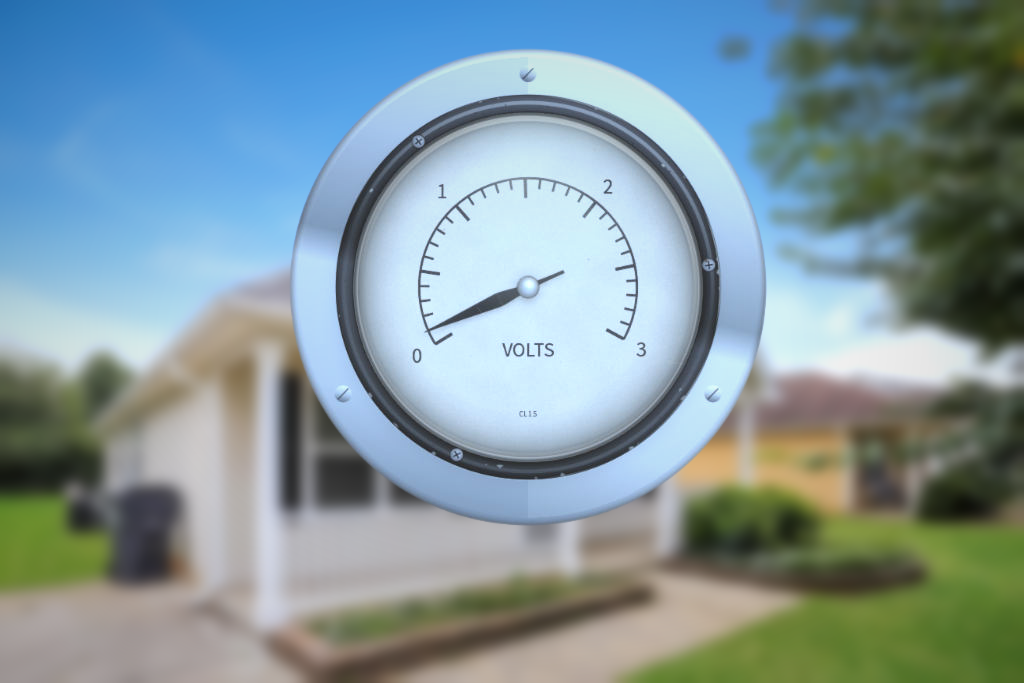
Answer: 0.1 V
